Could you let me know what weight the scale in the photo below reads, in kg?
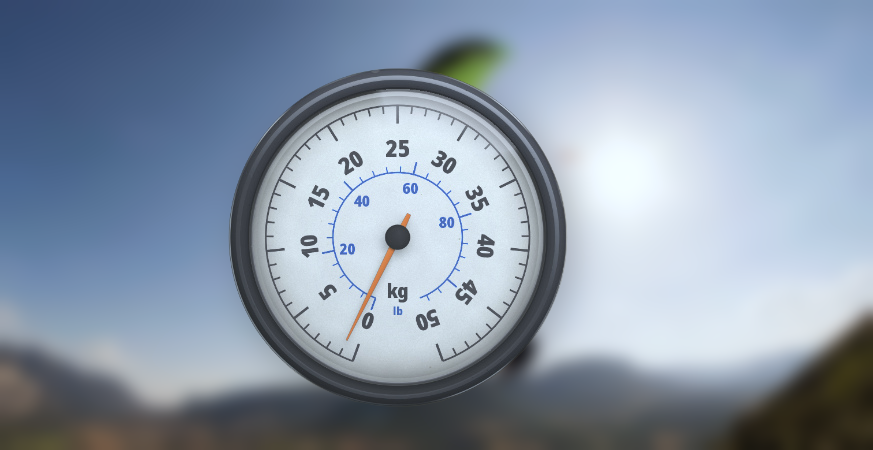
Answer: 1 kg
